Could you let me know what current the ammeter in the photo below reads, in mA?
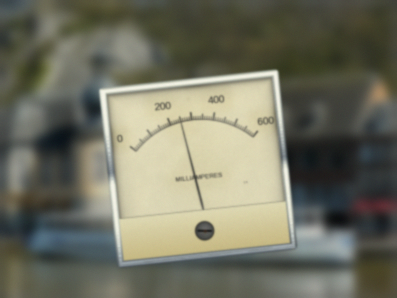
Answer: 250 mA
